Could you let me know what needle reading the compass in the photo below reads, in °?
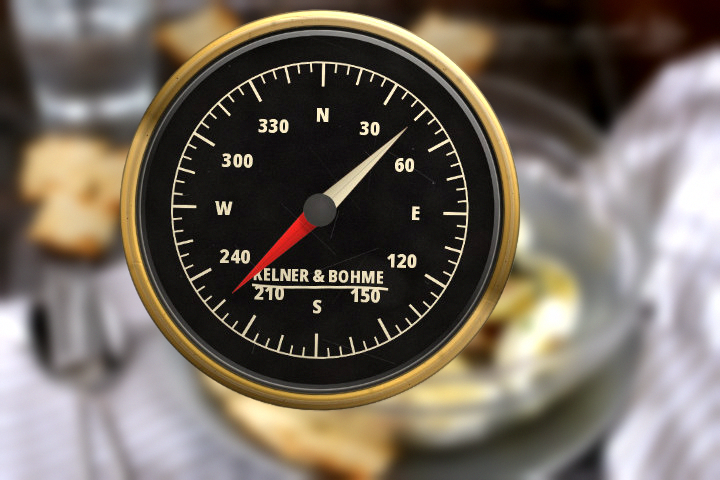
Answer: 225 °
